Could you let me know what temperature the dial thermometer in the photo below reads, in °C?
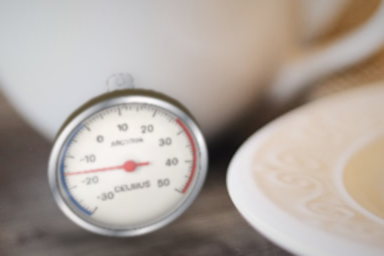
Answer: -15 °C
